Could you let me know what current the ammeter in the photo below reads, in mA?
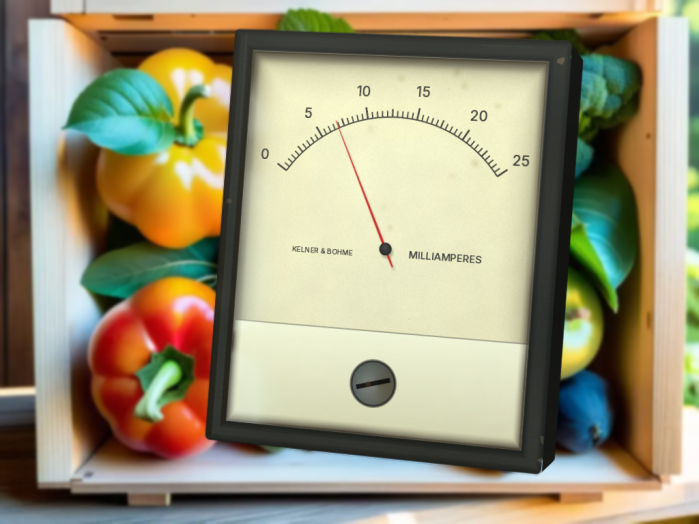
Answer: 7 mA
